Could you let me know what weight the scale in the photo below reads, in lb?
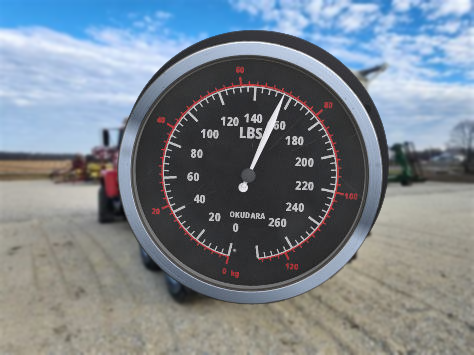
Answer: 156 lb
